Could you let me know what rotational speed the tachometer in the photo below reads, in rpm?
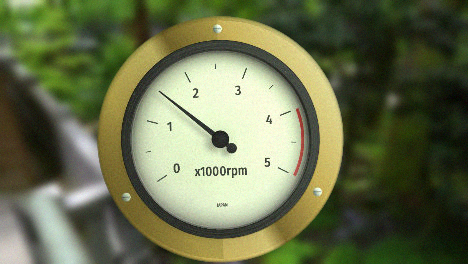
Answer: 1500 rpm
